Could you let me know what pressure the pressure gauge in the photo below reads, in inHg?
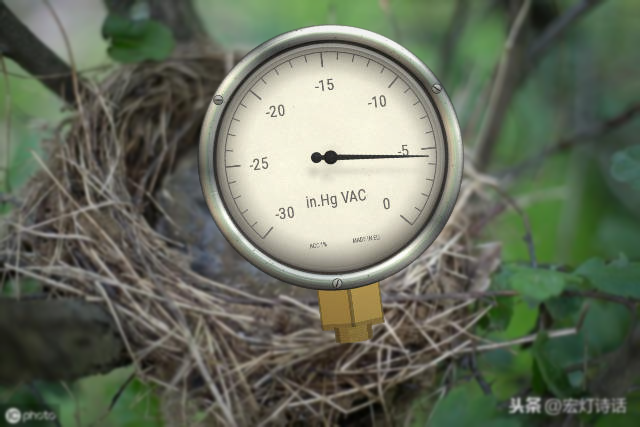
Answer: -4.5 inHg
